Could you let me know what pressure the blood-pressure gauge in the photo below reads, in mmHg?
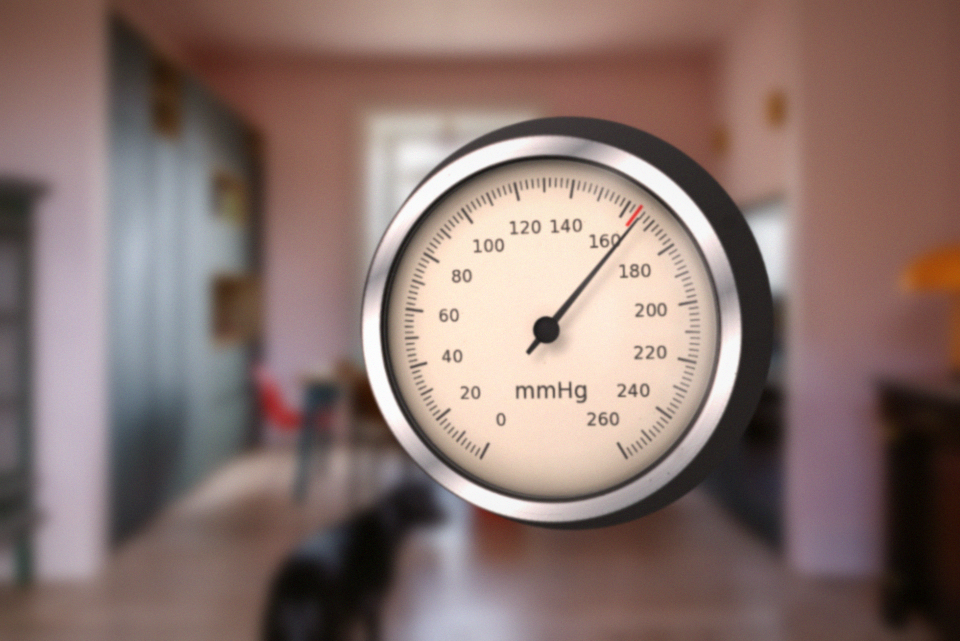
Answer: 166 mmHg
